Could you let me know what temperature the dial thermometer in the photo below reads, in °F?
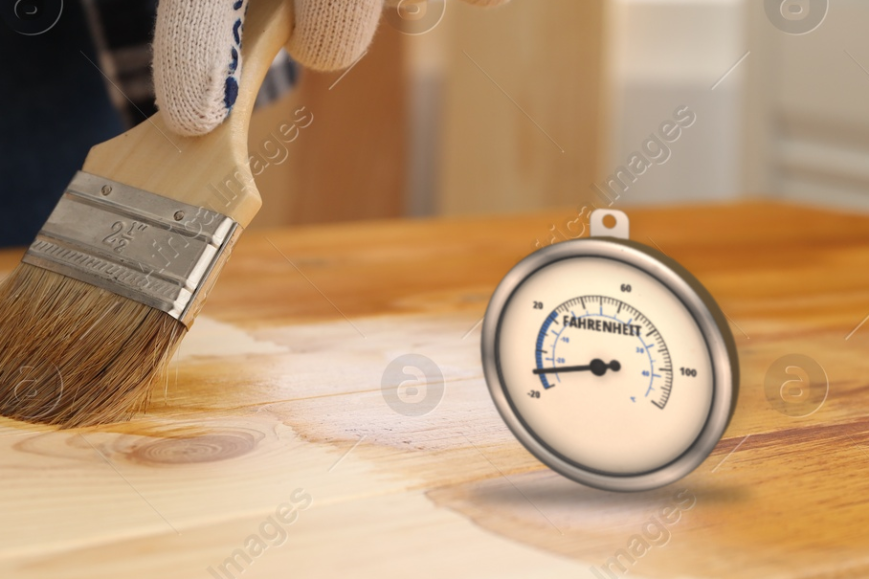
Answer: -10 °F
